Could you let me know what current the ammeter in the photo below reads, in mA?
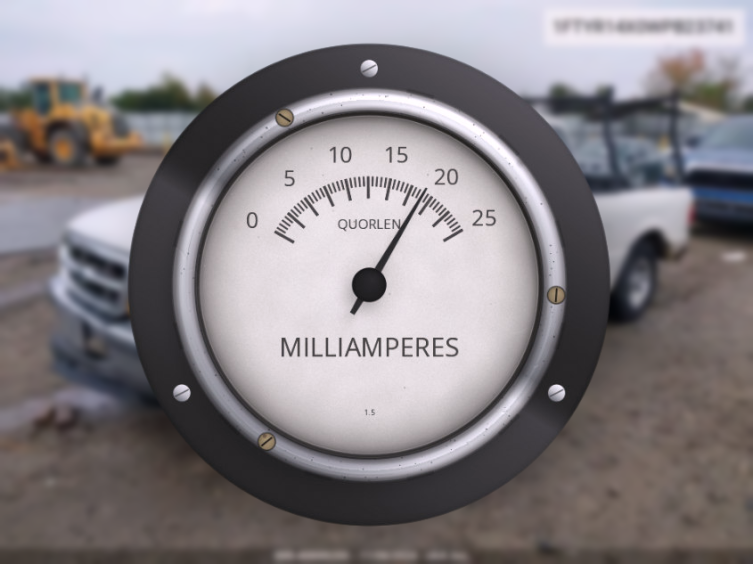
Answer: 19 mA
